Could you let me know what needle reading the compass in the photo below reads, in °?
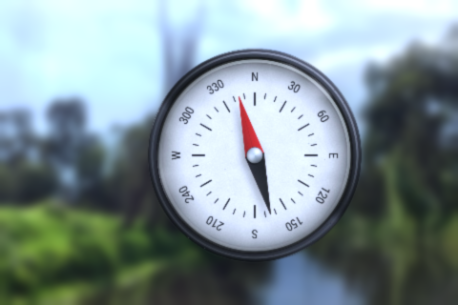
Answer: 345 °
